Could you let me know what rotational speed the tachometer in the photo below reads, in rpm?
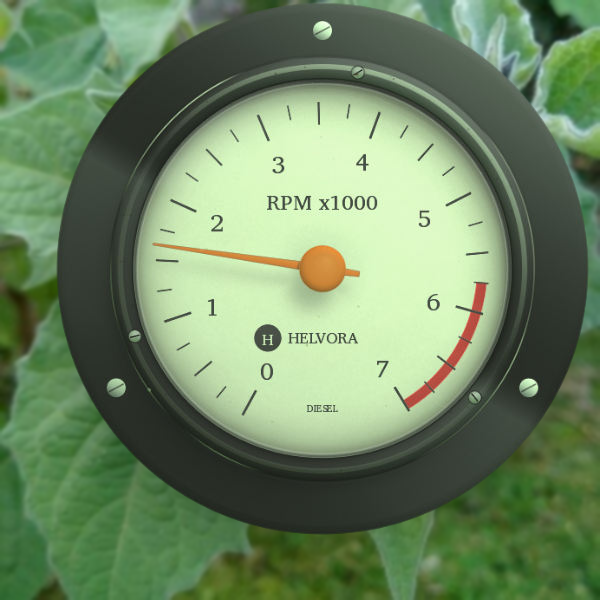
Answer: 1625 rpm
